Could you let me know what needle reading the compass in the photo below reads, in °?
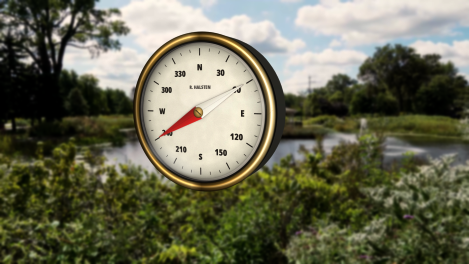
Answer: 240 °
